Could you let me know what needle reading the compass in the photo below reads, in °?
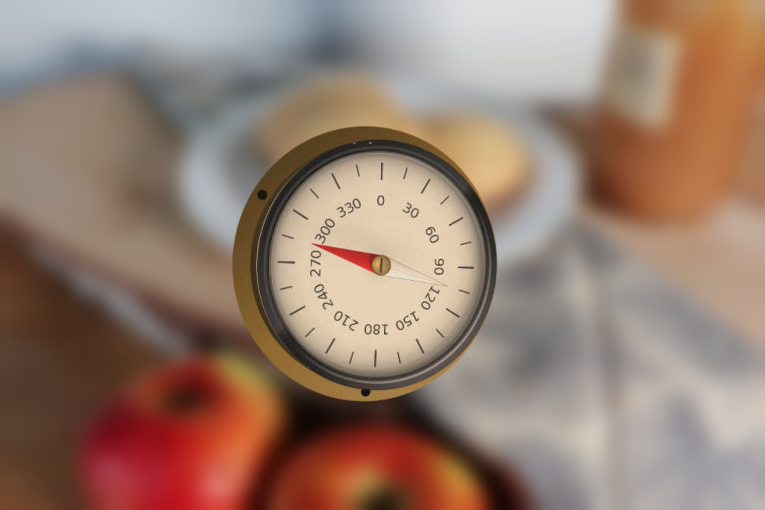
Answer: 285 °
